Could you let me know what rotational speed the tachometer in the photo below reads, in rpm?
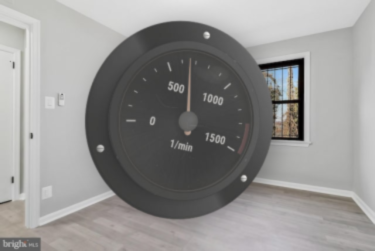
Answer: 650 rpm
